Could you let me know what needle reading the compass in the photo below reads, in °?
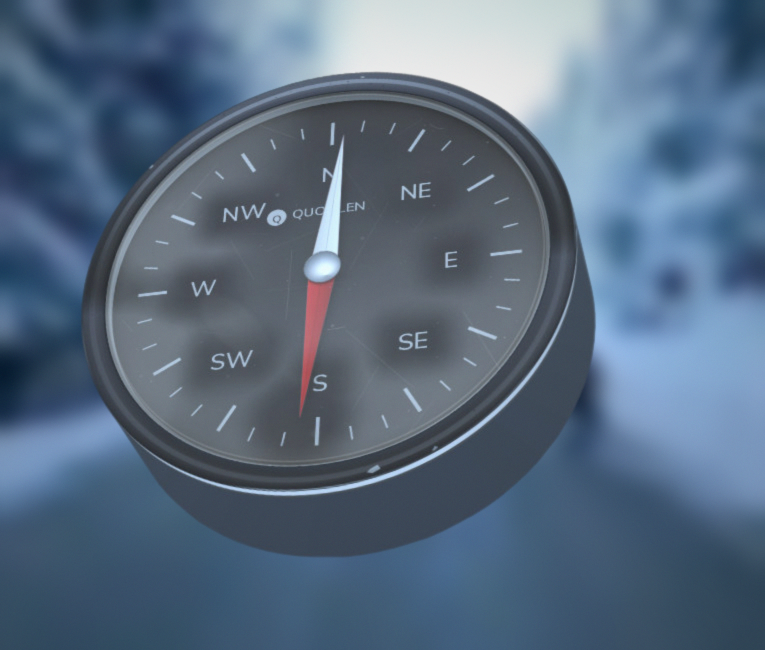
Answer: 185 °
